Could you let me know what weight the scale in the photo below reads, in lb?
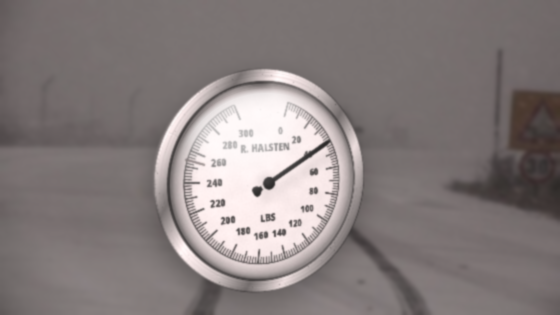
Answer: 40 lb
